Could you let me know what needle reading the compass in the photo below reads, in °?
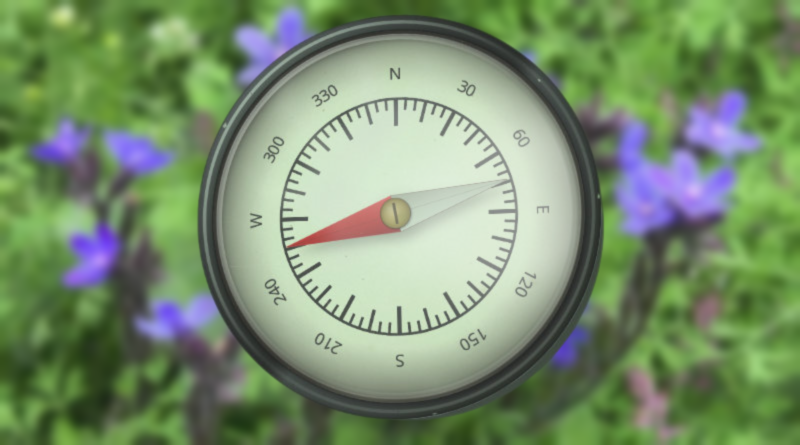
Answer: 255 °
